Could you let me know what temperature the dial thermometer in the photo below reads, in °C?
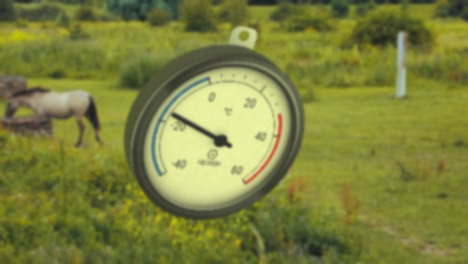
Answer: -16 °C
